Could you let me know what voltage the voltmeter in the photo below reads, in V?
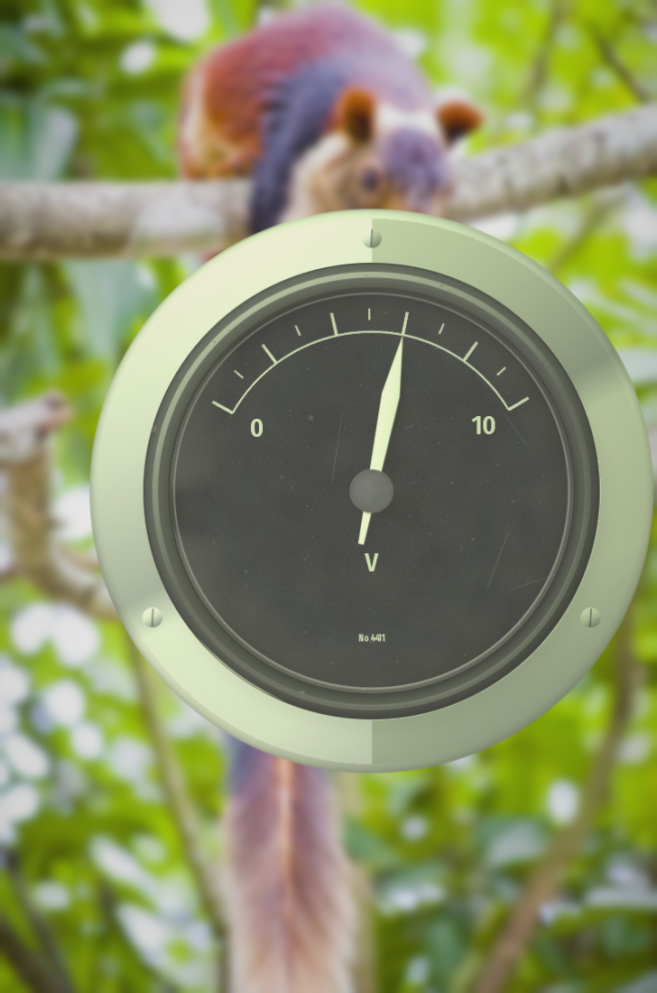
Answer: 6 V
